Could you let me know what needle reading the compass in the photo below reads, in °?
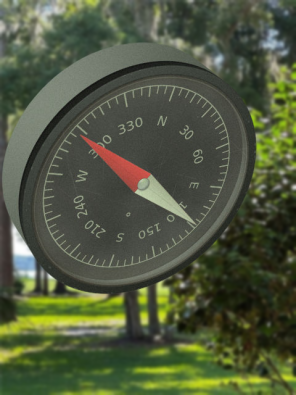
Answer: 297.5 °
